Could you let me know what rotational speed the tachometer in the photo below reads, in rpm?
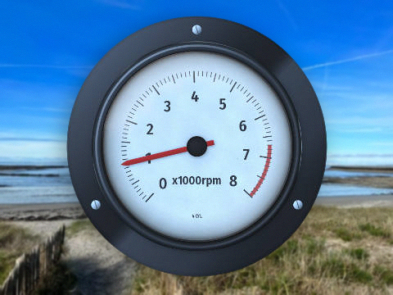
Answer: 1000 rpm
